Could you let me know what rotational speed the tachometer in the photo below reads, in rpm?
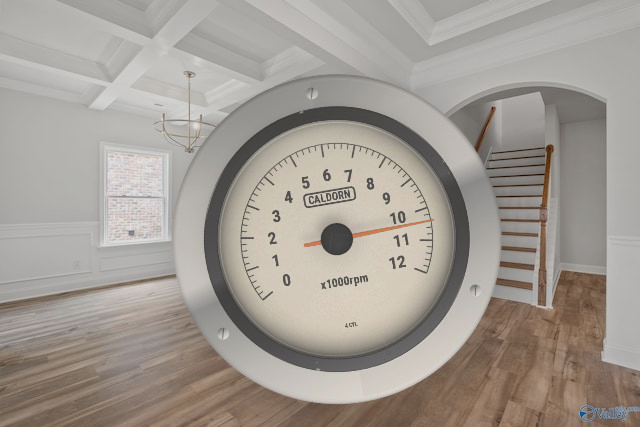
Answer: 10400 rpm
